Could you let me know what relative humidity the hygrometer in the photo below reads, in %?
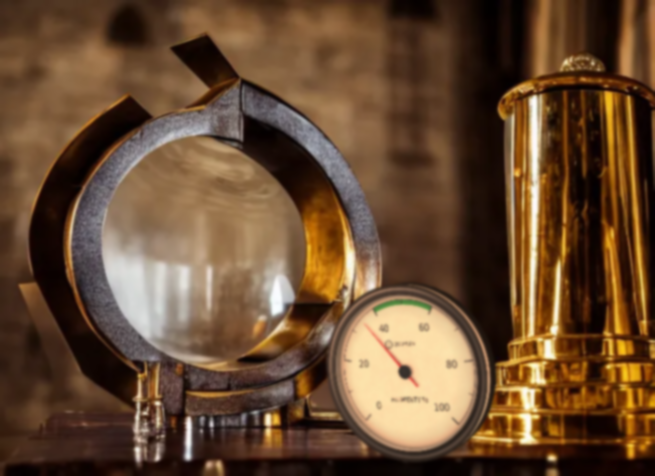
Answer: 35 %
